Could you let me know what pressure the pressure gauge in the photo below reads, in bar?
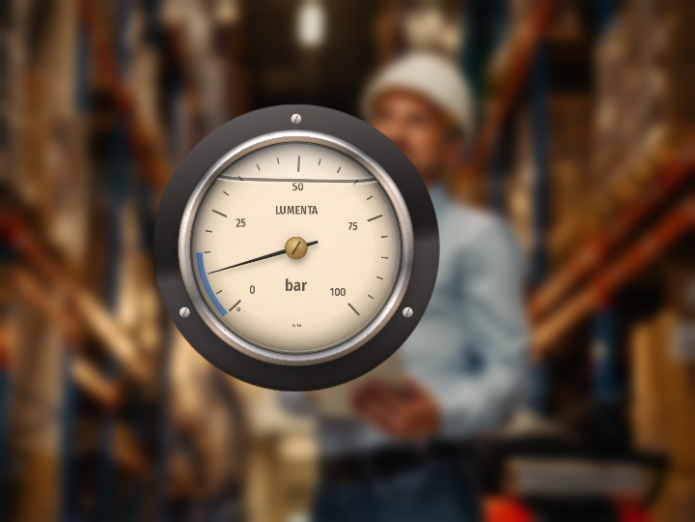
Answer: 10 bar
